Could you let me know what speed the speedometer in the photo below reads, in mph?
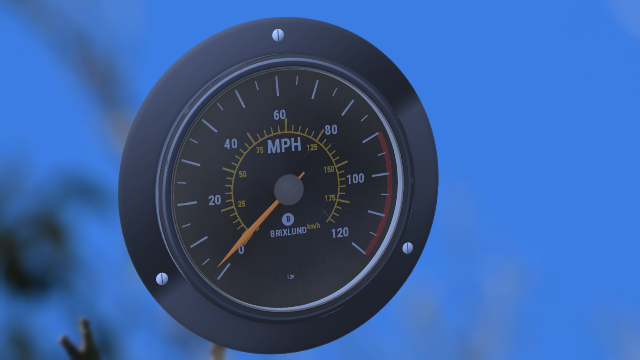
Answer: 2.5 mph
